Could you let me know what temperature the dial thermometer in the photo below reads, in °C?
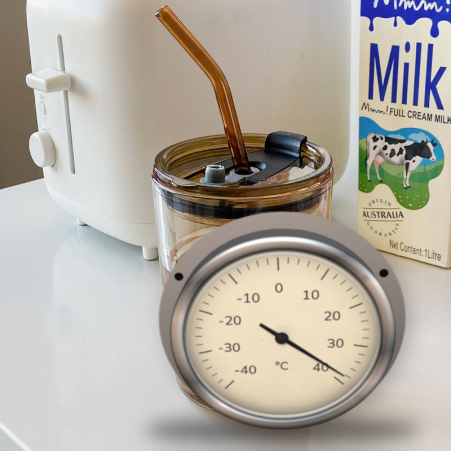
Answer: 38 °C
